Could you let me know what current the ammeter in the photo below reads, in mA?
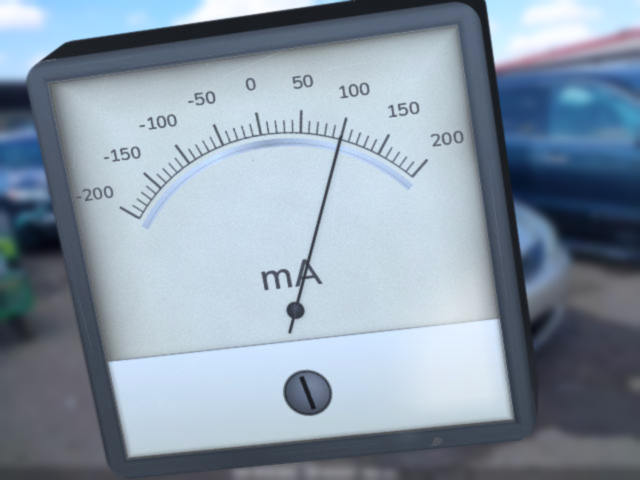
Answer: 100 mA
